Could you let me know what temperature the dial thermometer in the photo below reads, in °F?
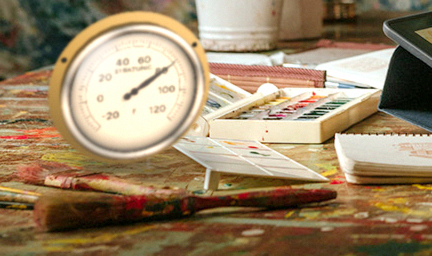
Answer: 80 °F
